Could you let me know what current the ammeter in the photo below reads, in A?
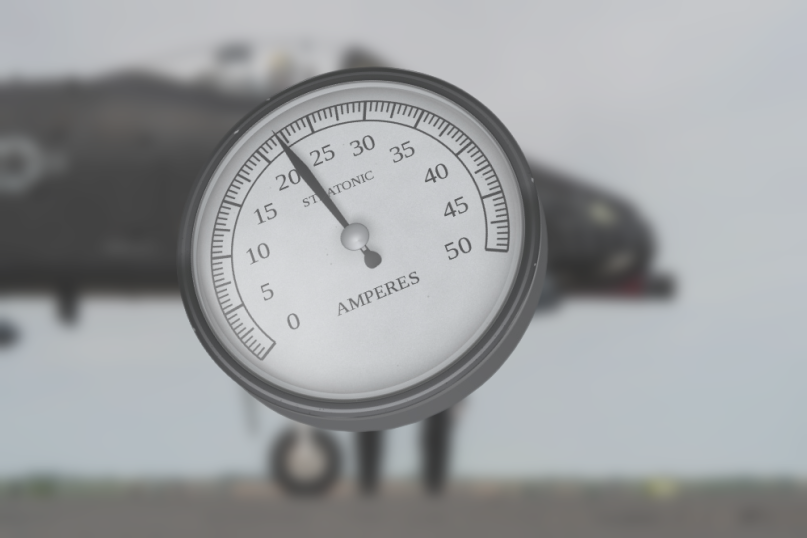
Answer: 22 A
